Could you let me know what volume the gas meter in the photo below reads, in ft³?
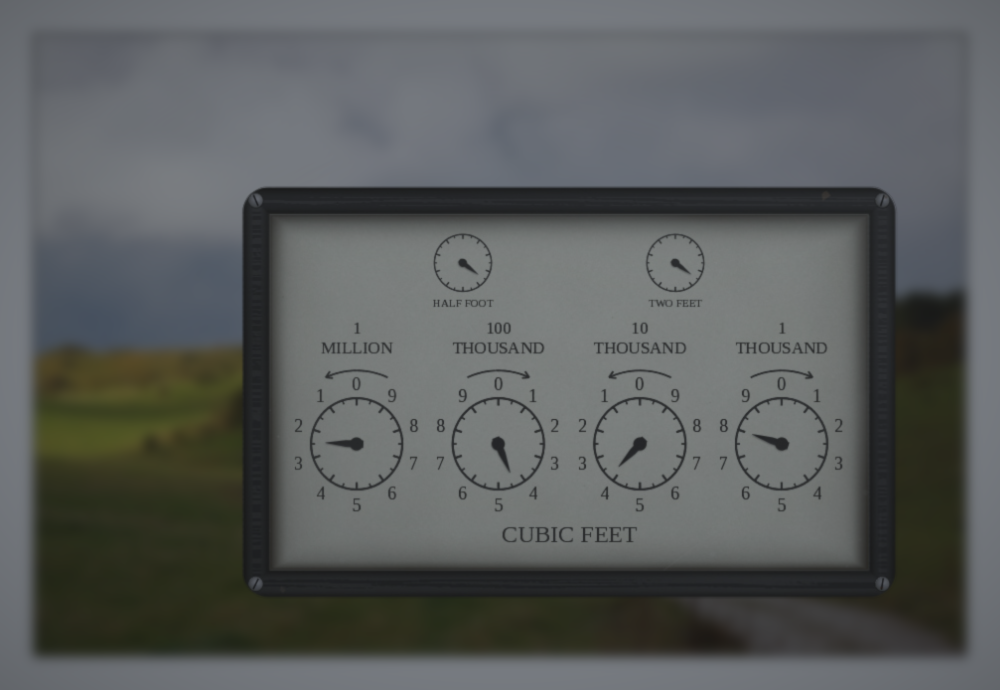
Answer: 243800 ft³
